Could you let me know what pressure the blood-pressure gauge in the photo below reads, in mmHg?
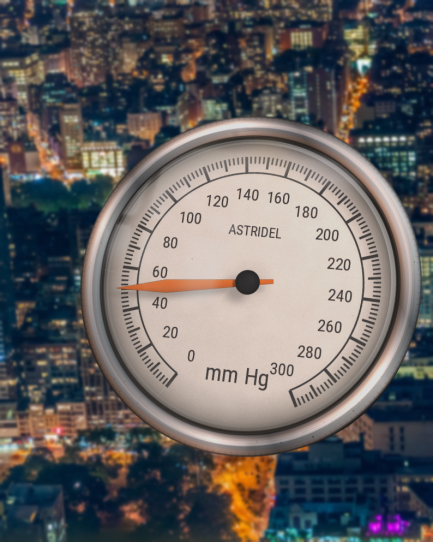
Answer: 50 mmHg
